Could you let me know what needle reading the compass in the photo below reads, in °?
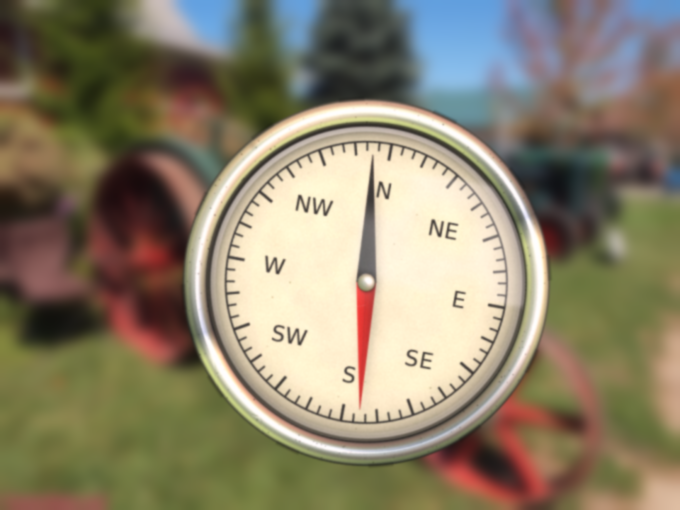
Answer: 172.5 °
